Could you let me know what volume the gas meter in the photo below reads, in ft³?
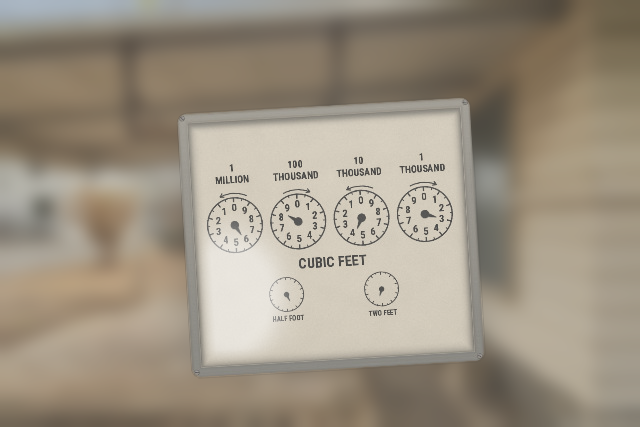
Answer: 584300 ft³
